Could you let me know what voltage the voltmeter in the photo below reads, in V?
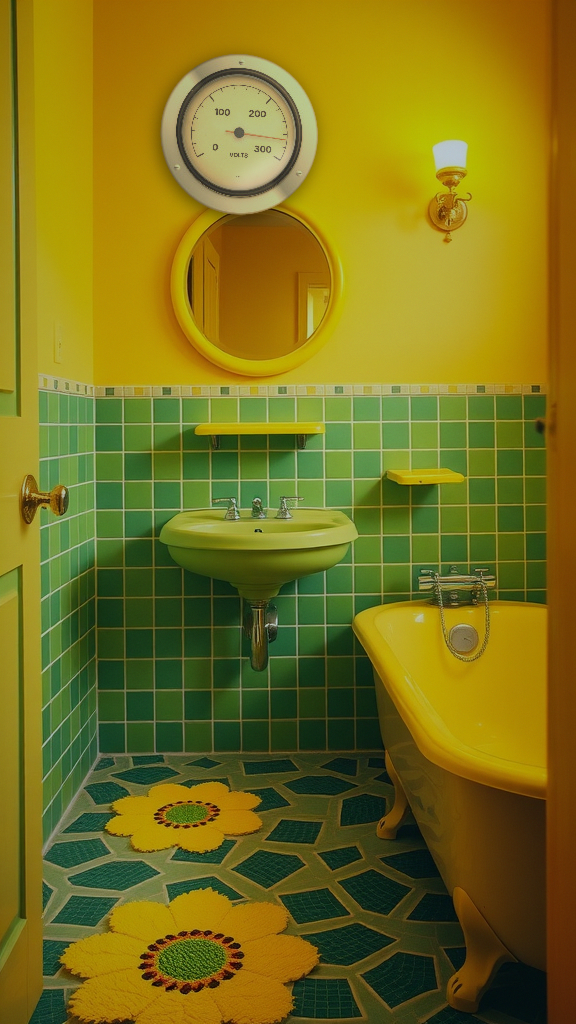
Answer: 270 V
